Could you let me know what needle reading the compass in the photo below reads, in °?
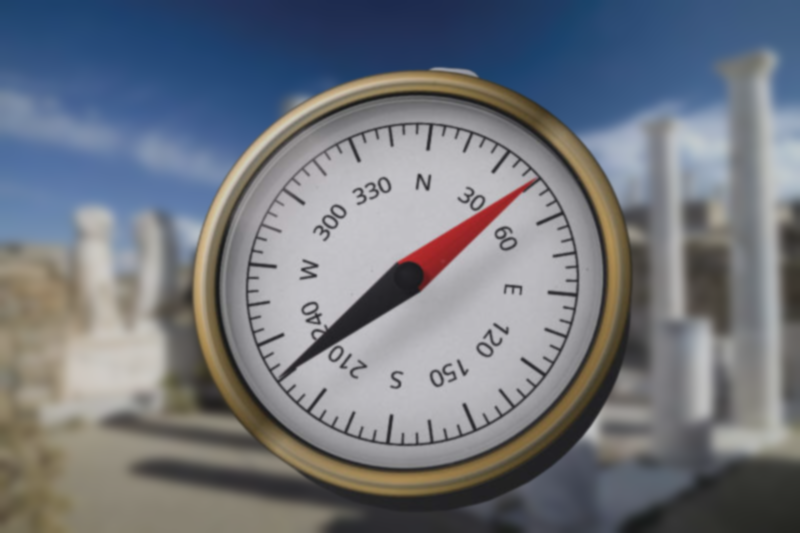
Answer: 45 °
